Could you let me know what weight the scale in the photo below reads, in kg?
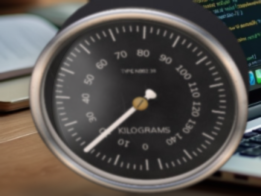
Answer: 20 kg
